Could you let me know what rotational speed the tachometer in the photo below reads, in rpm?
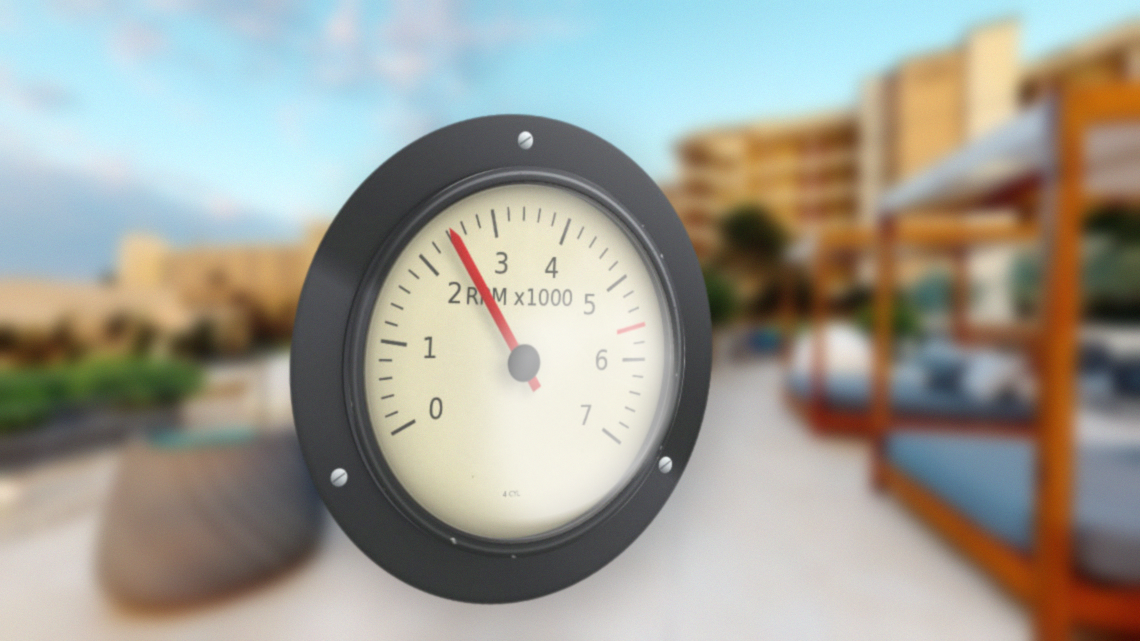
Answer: 2400 rpm
